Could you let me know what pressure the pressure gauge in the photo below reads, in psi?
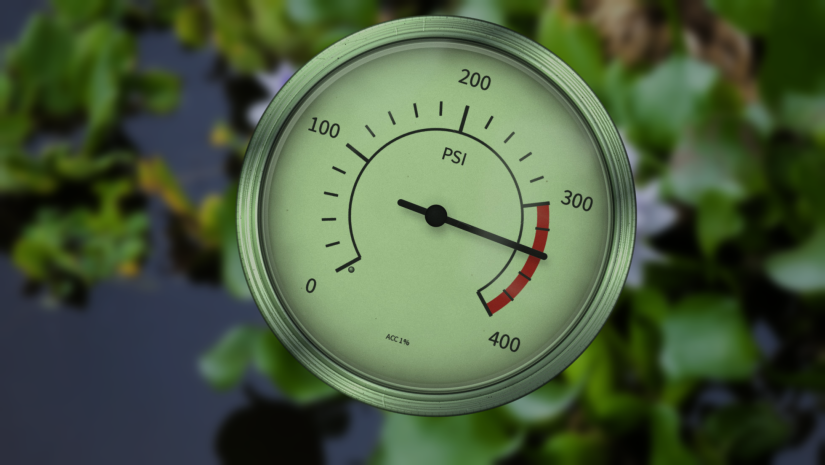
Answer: 340 psi
